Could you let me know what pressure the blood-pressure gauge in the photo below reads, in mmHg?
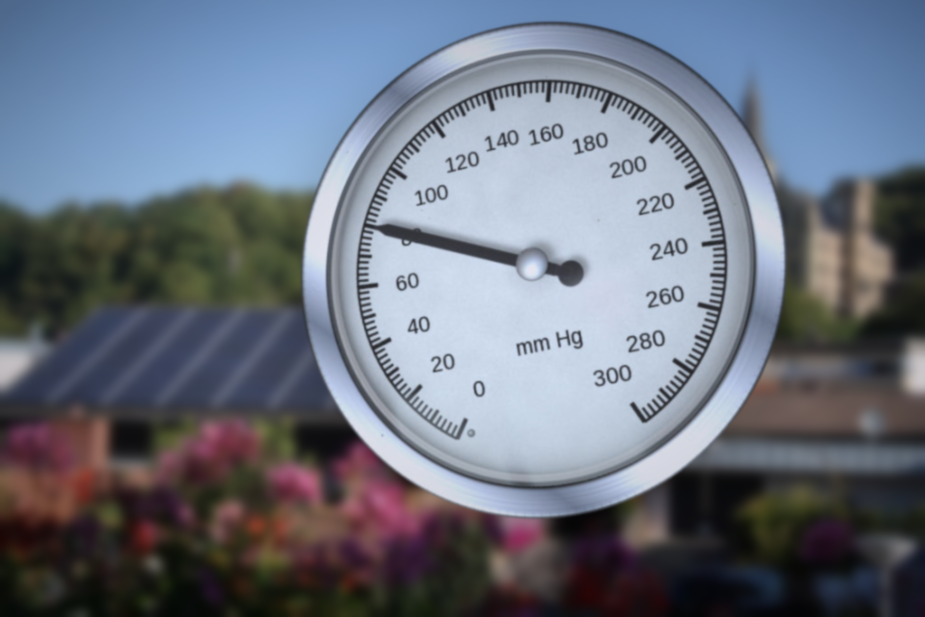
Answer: 80 mmHg
